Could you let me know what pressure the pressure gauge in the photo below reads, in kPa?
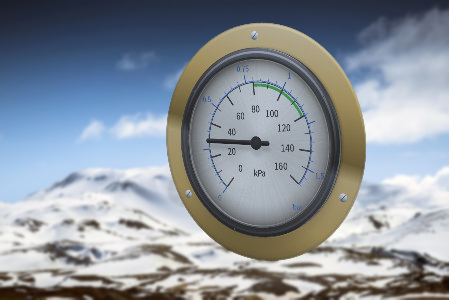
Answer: 30 kPa
